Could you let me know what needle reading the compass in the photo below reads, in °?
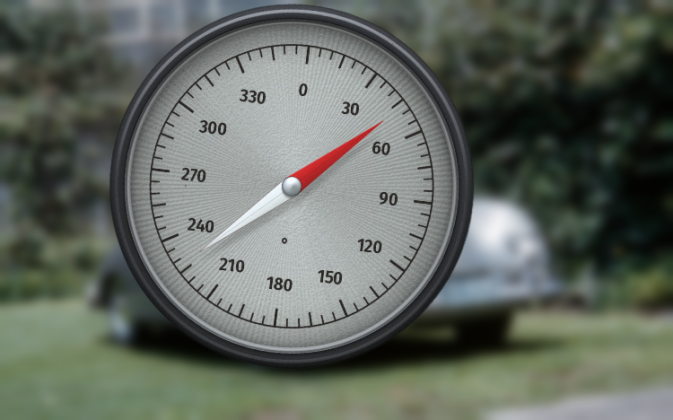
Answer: 47.5 °
